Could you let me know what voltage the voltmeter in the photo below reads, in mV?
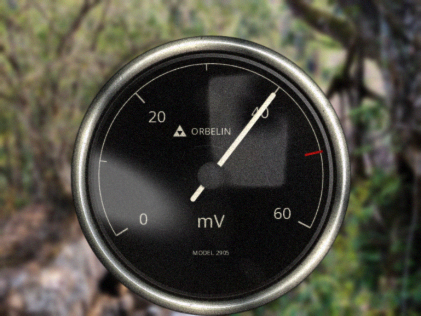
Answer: 40 mV
